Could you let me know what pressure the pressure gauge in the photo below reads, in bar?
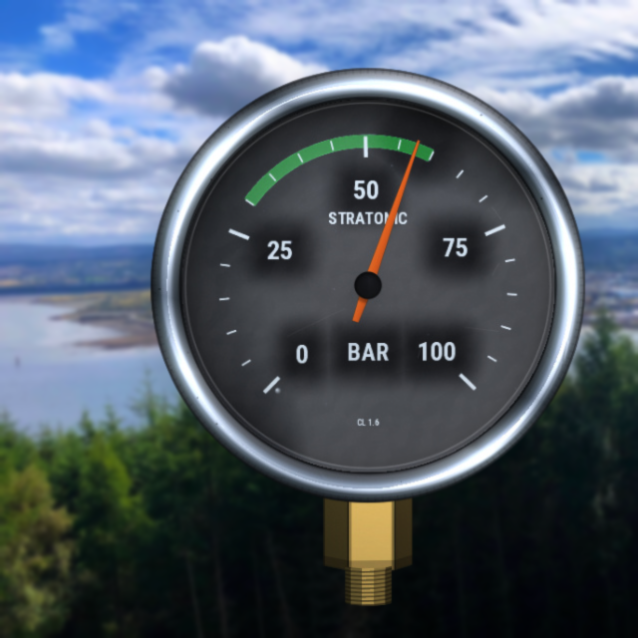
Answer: 57.5 bar
